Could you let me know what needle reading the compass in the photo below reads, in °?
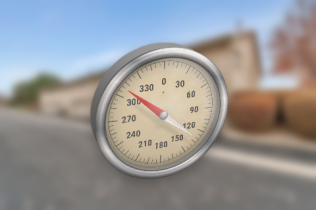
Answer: 310 °
